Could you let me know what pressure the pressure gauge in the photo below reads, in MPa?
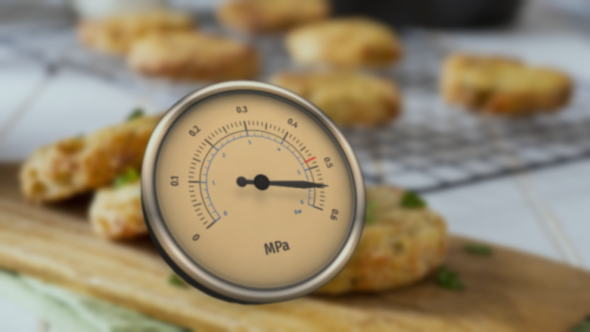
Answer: 0.55 MPa
